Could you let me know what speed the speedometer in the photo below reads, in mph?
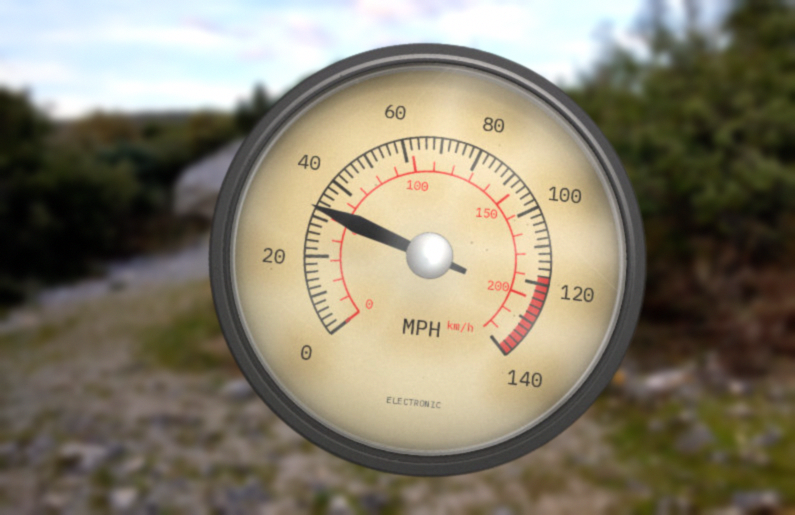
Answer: 32 mph
